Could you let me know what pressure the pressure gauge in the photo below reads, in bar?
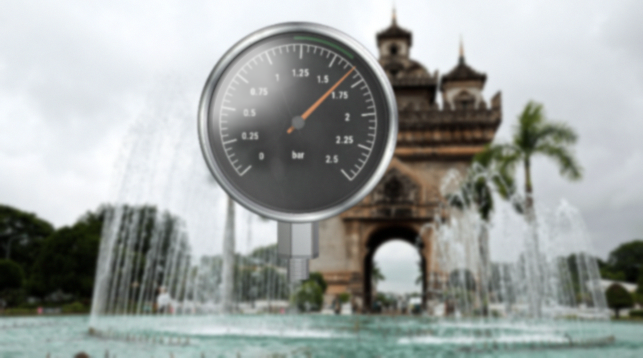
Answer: 1.65 bar
